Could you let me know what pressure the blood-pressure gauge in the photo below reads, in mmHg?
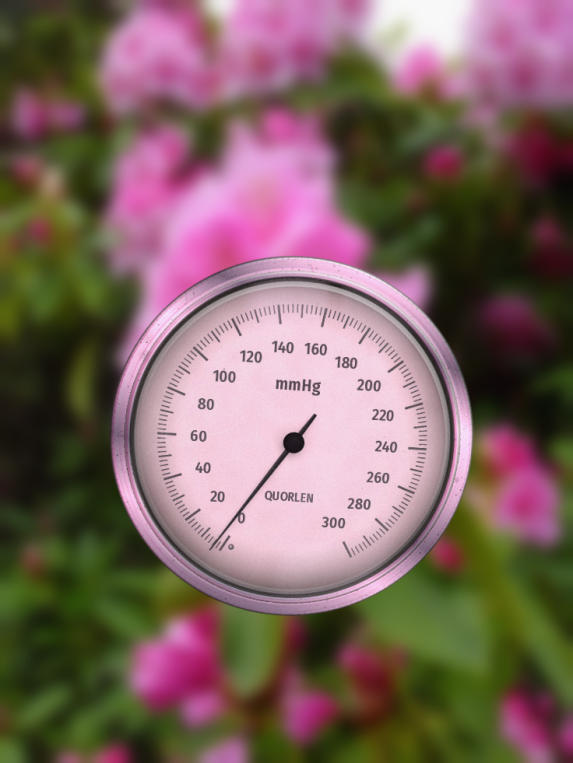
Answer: 4 mmHg
